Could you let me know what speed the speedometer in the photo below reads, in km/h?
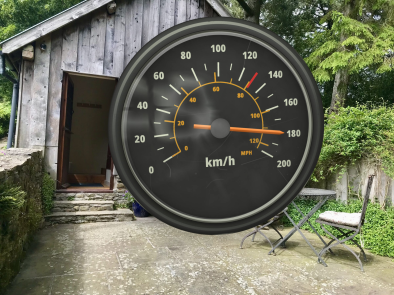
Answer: 180 km/h
